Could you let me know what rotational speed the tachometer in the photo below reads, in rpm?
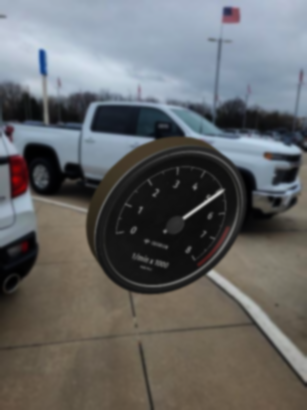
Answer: 5000 rpm
